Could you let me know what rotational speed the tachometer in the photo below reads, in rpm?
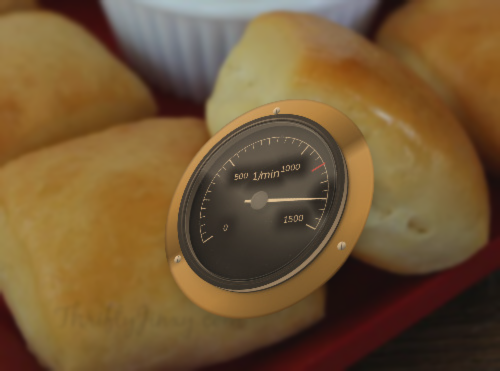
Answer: 1350 rpm
